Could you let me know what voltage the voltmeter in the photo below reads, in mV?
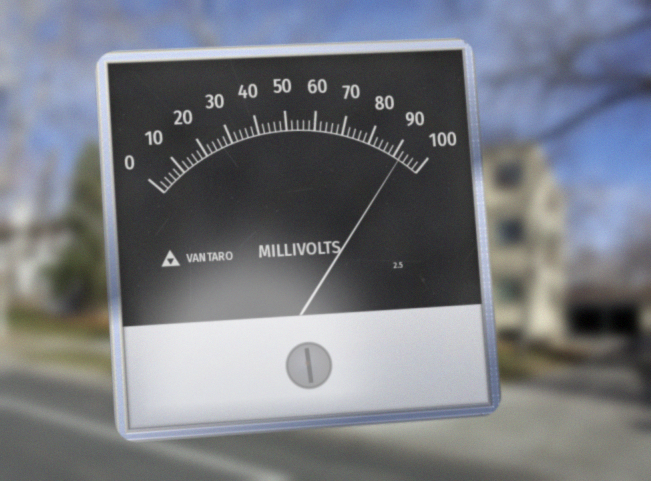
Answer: 92 mV
